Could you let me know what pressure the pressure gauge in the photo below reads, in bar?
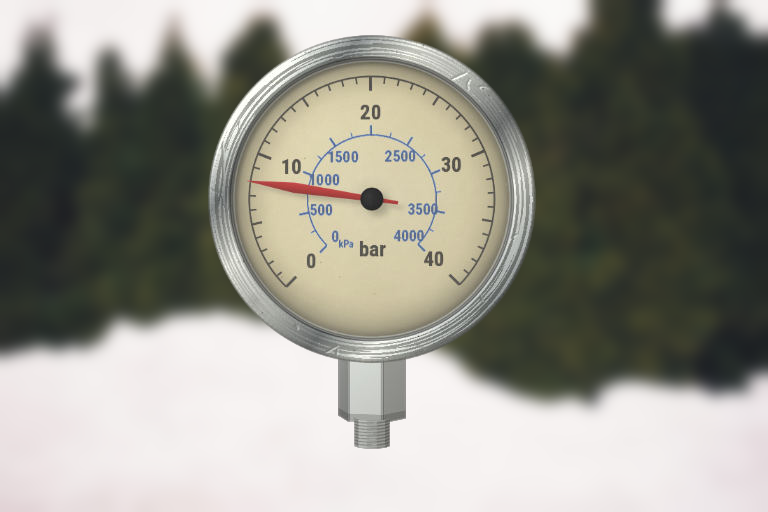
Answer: 8 bar
